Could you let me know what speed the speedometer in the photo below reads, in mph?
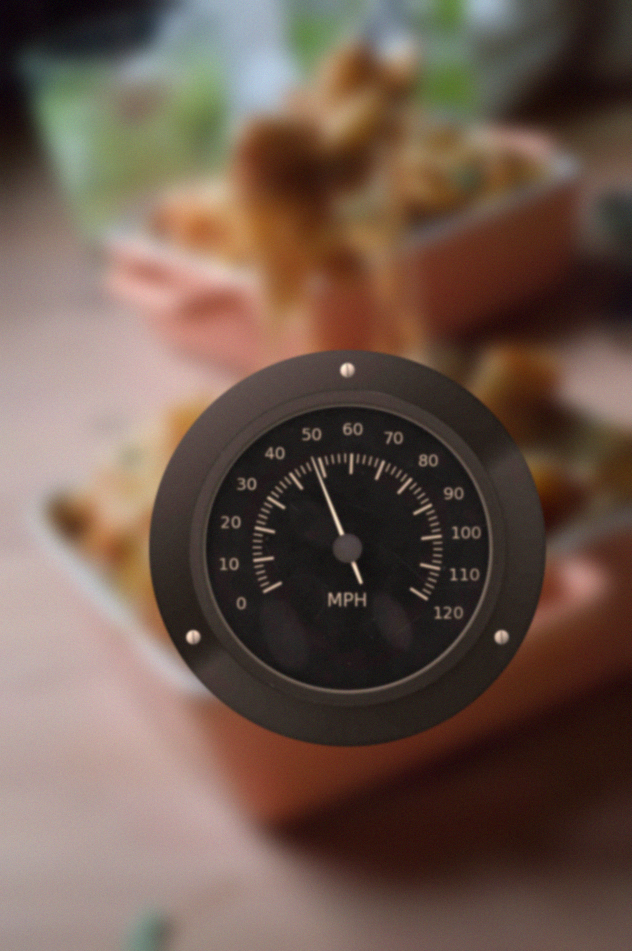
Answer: 48 mph
